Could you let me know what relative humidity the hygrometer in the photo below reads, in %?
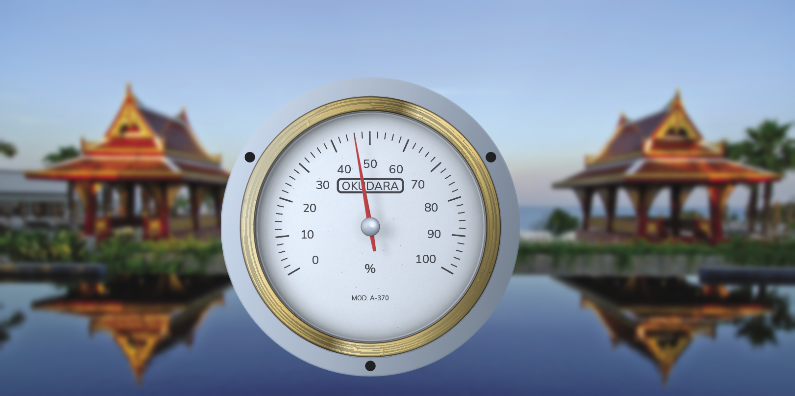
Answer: 46 %
